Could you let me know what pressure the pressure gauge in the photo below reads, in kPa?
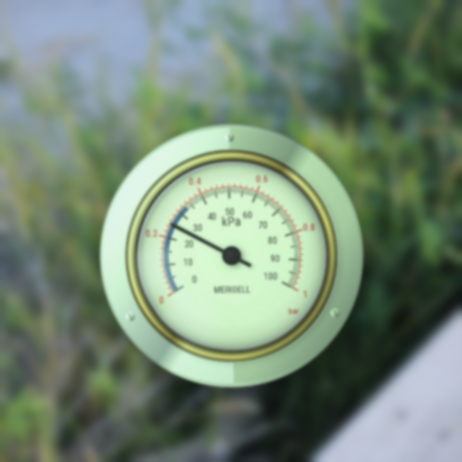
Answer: 25 kPa
